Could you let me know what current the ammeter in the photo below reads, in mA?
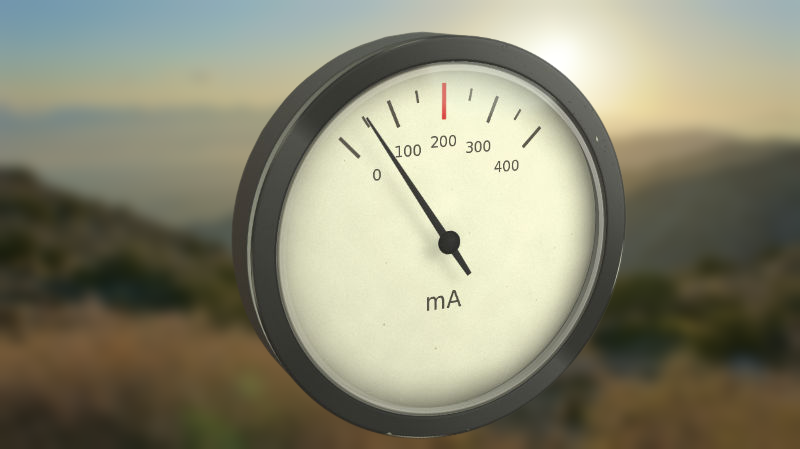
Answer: 50 mA
